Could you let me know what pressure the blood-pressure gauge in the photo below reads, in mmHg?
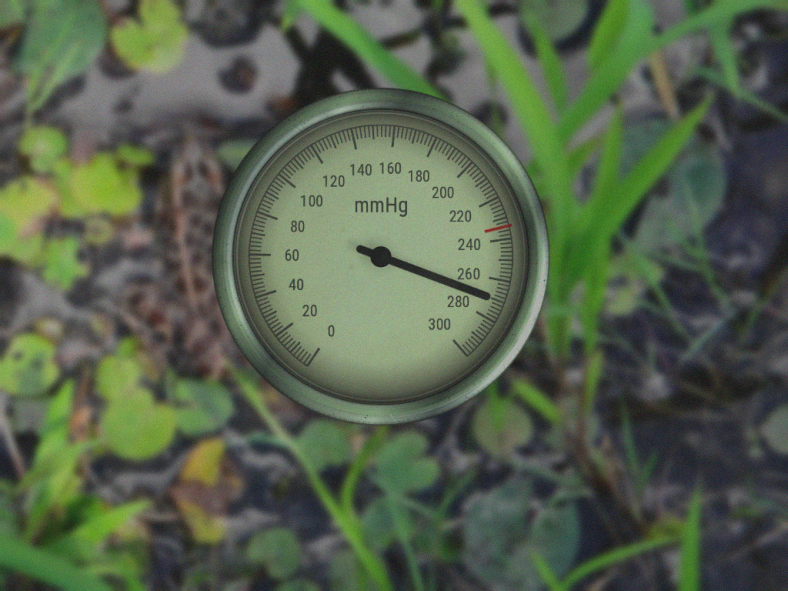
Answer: 270 mmHg
